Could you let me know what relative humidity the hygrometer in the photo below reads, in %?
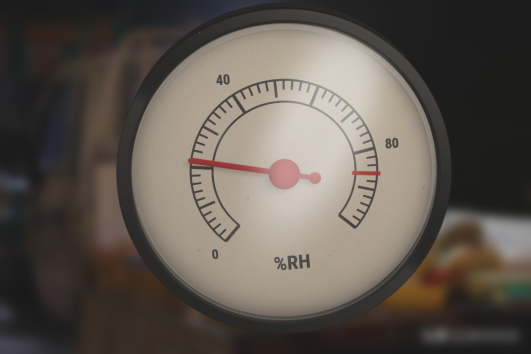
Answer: 22 %
